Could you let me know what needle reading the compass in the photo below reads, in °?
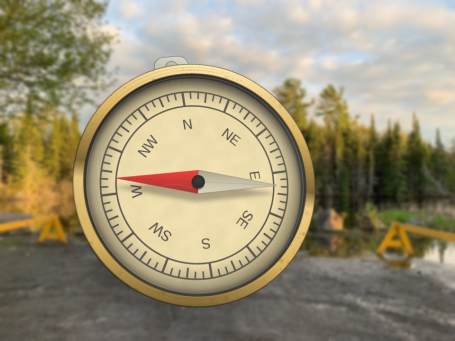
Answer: 280 °
